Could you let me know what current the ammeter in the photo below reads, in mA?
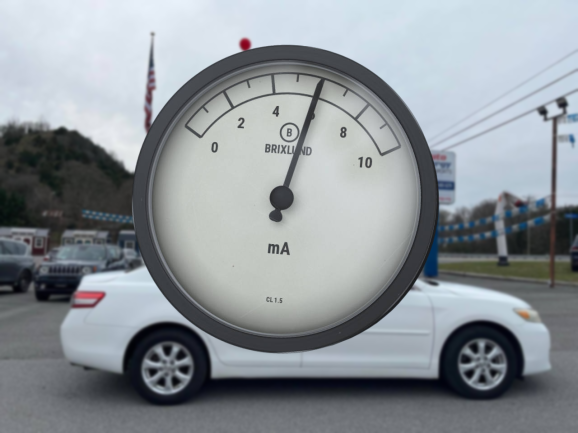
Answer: 6 mA
